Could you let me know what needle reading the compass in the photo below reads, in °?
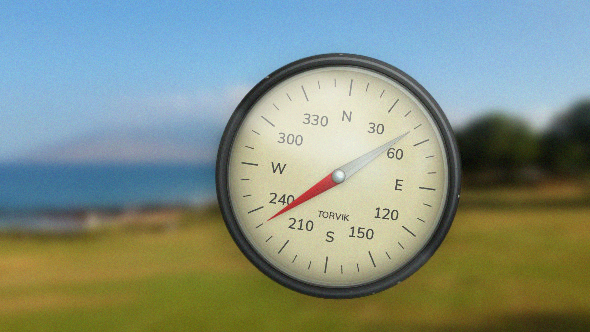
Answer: 230 °
